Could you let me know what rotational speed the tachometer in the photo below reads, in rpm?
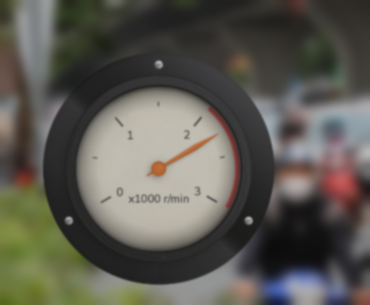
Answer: 2250 rpm
